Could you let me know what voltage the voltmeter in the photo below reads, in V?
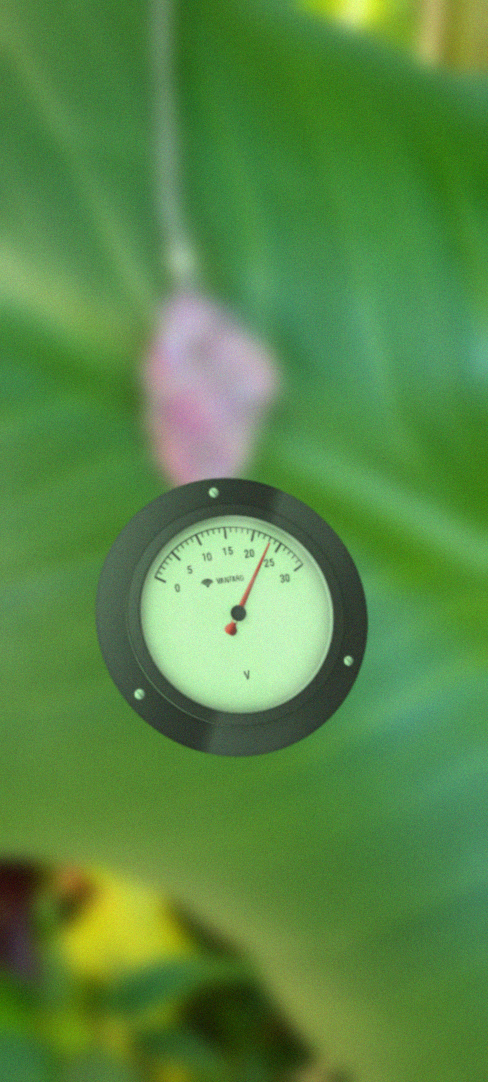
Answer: 23 V
